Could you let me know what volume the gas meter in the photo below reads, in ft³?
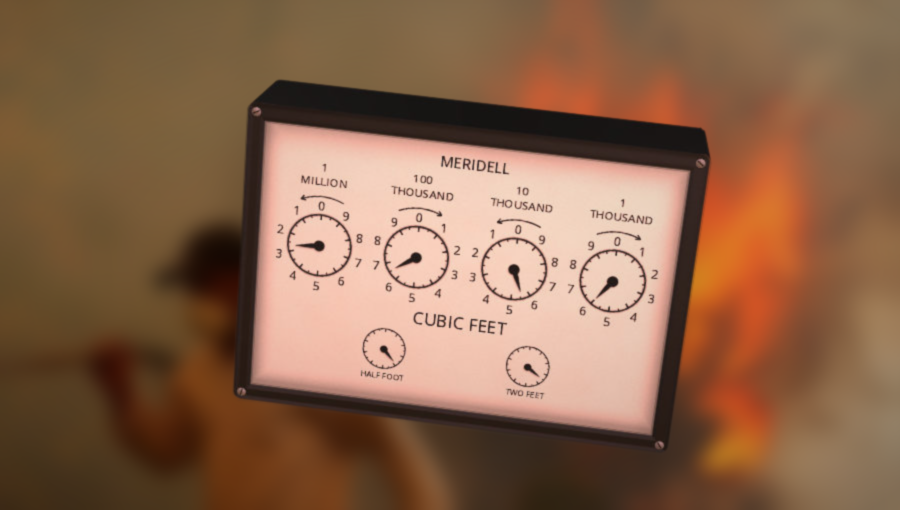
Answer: 265600 ft³
